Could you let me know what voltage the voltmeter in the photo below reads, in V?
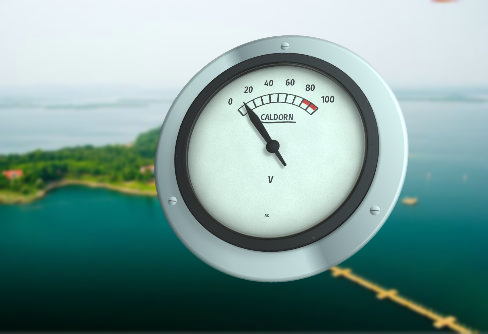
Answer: 10 V
